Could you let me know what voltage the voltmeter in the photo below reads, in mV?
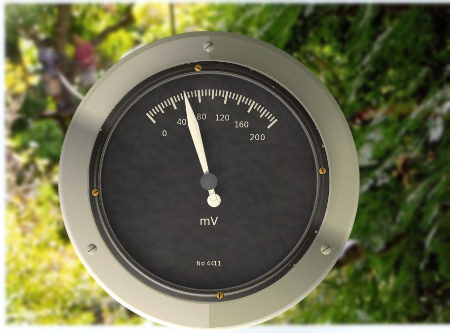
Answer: 60 mV
